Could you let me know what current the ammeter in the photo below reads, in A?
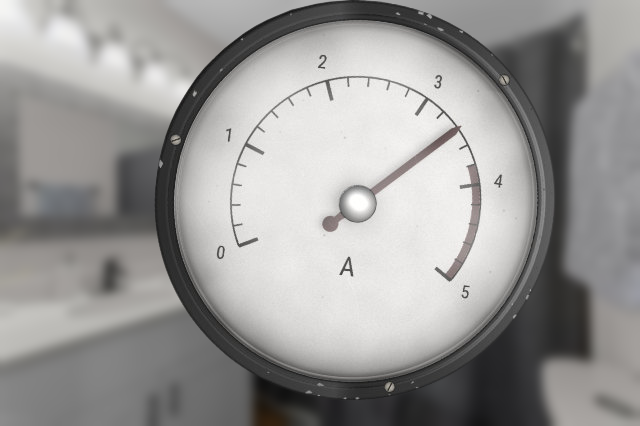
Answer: 3.4 A
